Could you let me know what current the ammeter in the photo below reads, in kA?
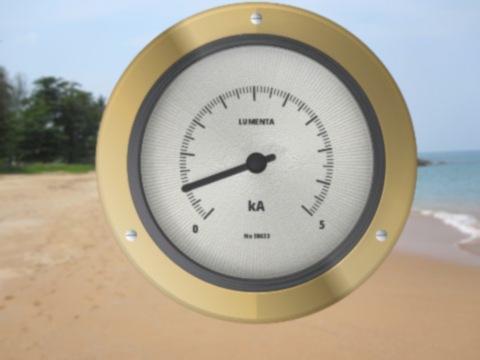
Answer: 0.5 kA
